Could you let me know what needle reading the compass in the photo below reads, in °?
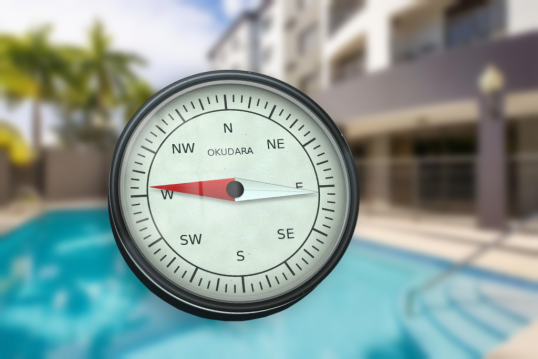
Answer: 275 °
